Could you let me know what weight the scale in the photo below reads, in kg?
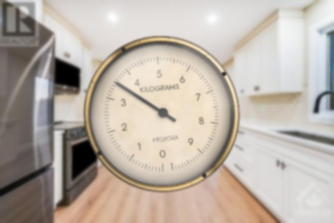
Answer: 3.5 kg
